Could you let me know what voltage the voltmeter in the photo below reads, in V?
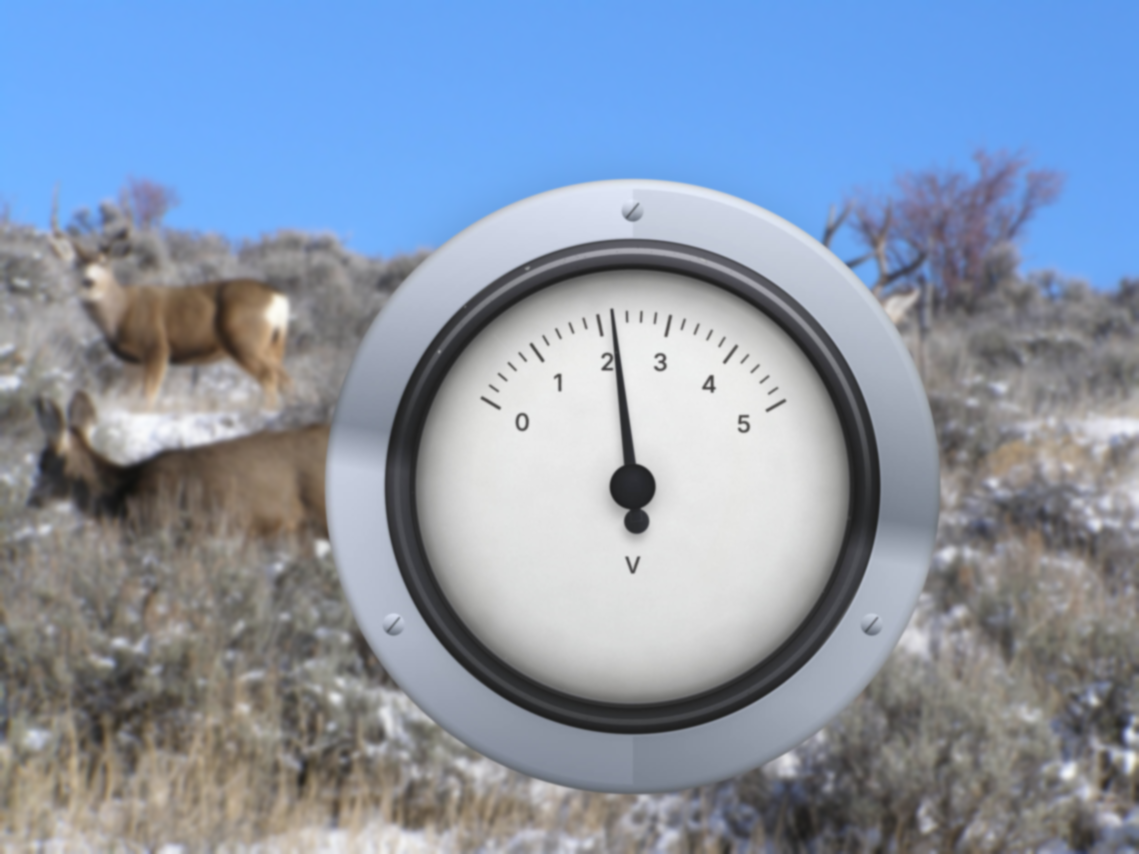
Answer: 2.2 V
